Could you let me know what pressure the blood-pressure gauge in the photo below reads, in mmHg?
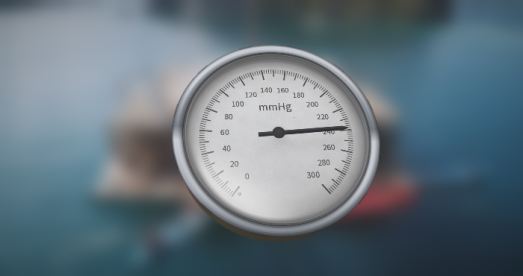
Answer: 240 mmHg
